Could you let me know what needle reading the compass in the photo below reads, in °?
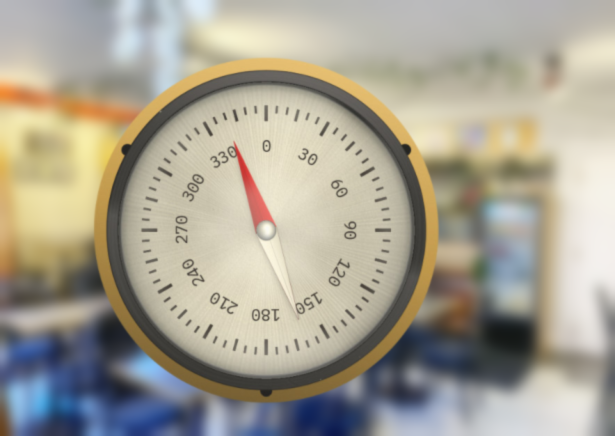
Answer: 340 °
